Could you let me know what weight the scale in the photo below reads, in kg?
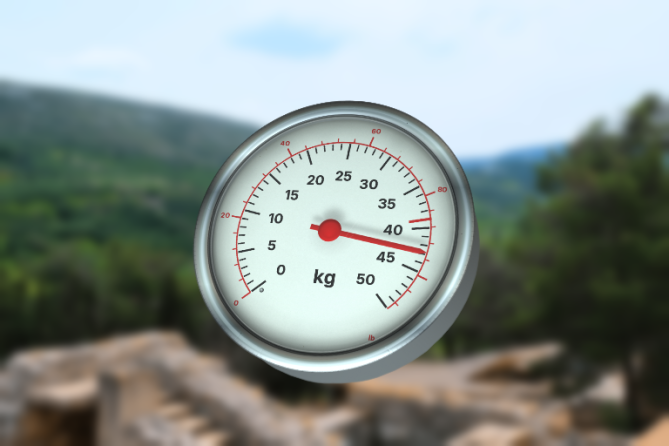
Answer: 43 kg
